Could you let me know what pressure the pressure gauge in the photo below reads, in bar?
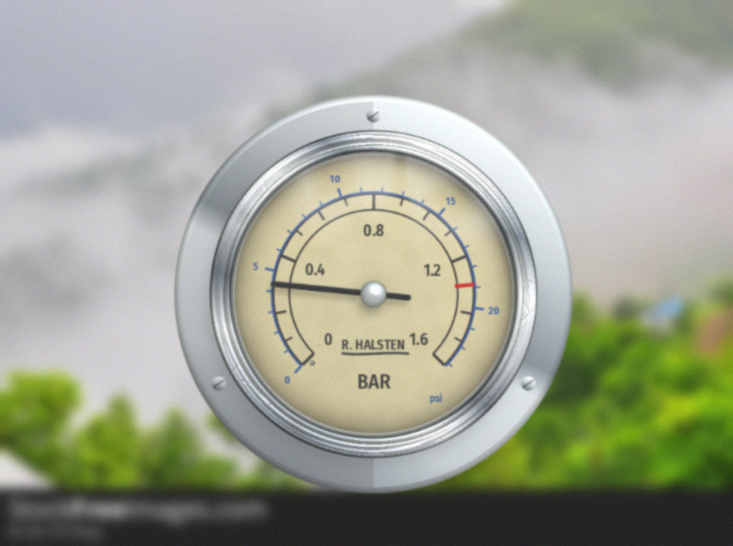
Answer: 0.3 bar
